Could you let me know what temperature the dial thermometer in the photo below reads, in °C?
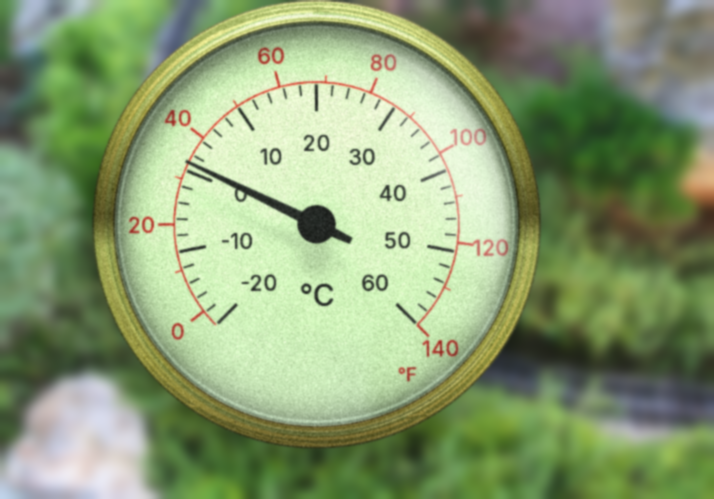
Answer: 1 °C
